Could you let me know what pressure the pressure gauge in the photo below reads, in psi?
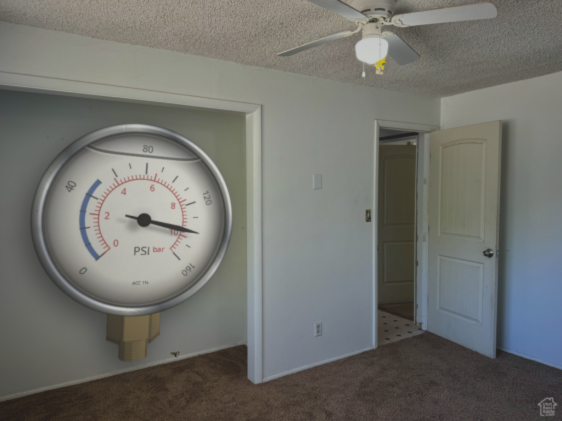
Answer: 140 psi
